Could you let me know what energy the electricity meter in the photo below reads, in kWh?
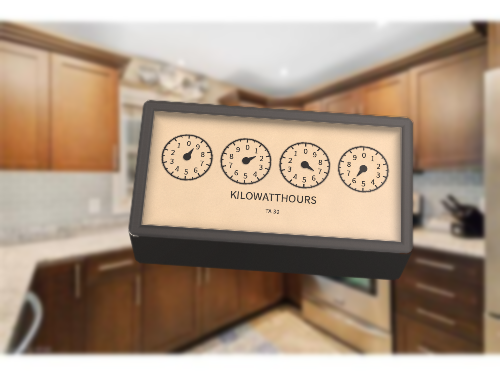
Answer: 9166 kWh
